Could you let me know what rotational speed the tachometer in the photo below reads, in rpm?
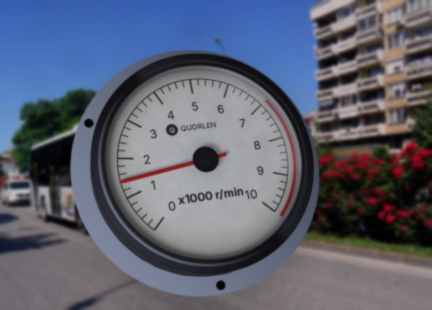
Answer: 1400 rpm
